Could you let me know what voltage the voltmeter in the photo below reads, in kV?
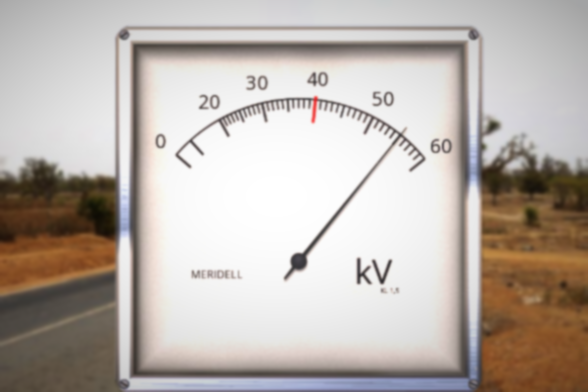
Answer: 55 kV
